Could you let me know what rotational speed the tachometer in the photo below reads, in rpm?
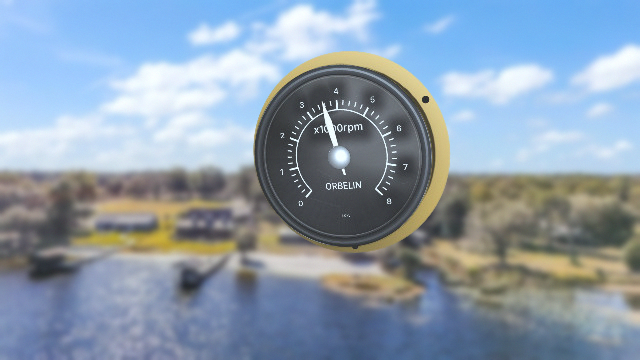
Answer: 3600 rpm
